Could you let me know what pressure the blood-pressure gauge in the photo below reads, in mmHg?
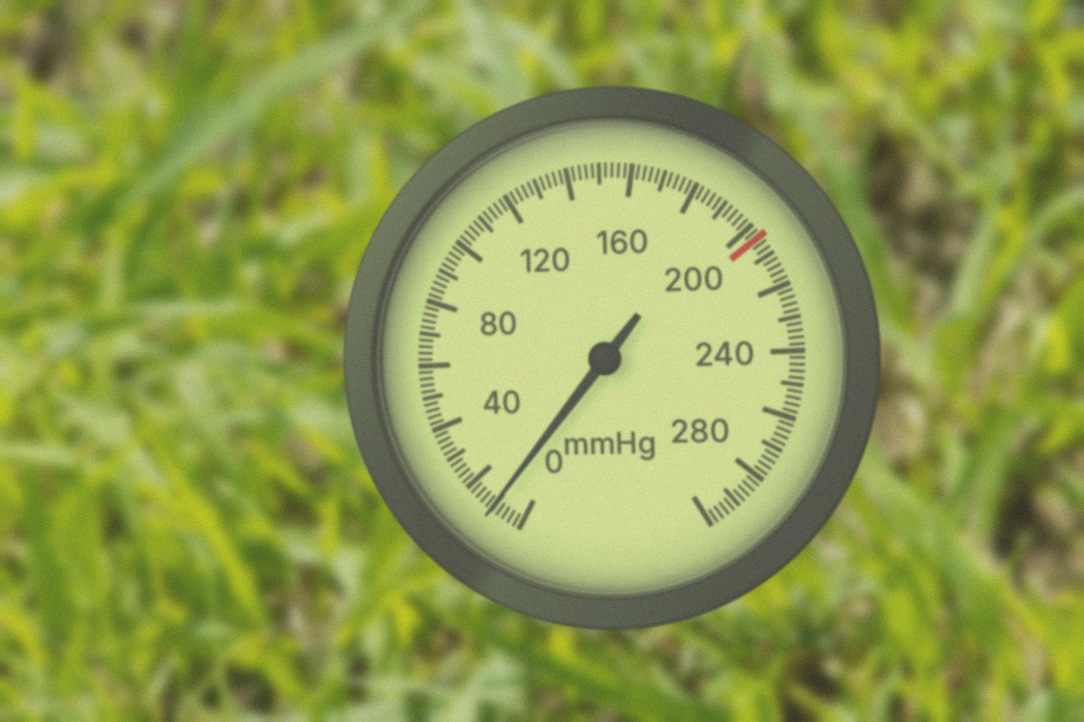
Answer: 10 mmHg
